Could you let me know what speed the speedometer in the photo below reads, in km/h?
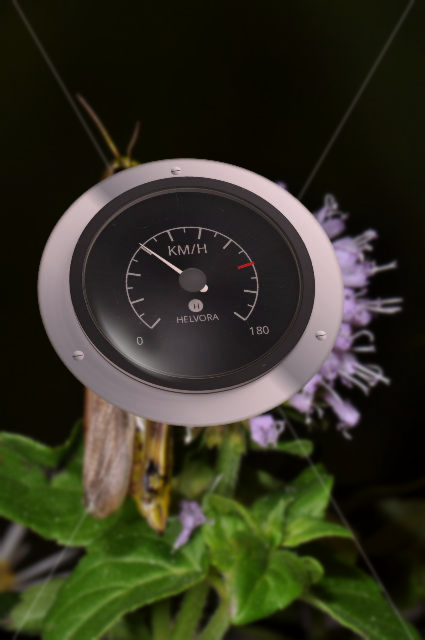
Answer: 60 km/h
